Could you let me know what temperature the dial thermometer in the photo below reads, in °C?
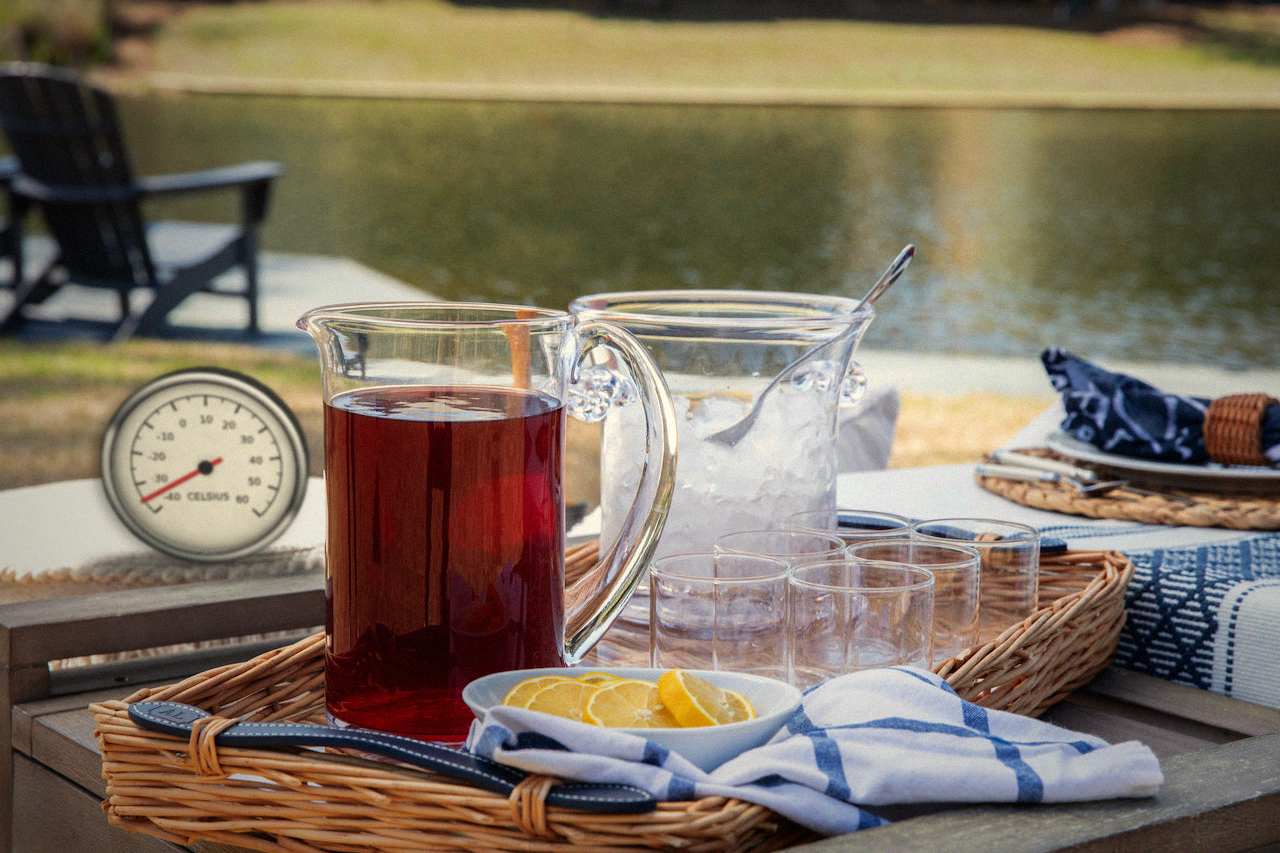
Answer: -35 °C
